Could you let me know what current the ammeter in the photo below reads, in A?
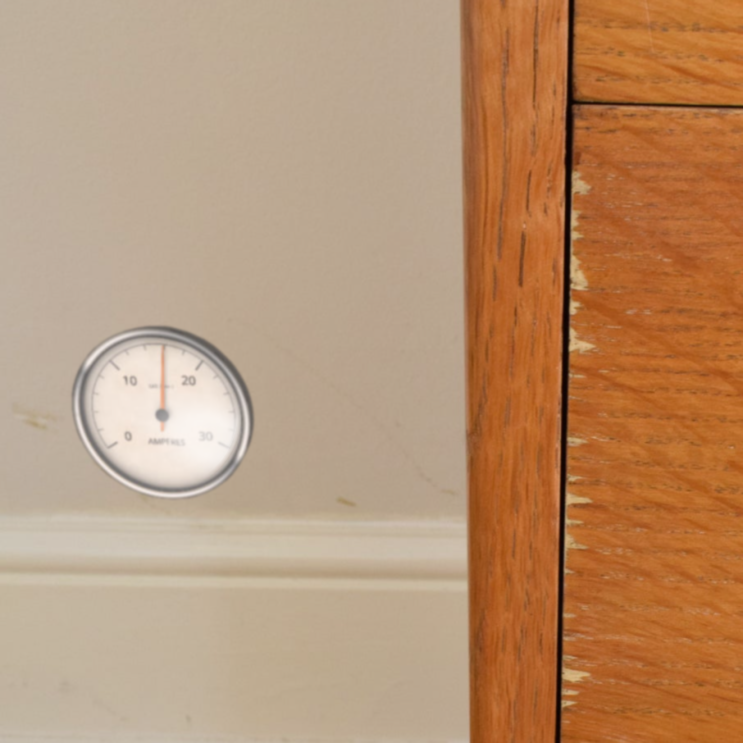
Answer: 16 A
